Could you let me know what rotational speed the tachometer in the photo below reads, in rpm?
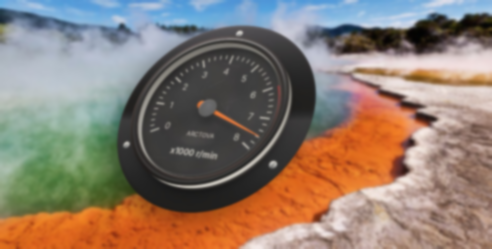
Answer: 7600 rpm
